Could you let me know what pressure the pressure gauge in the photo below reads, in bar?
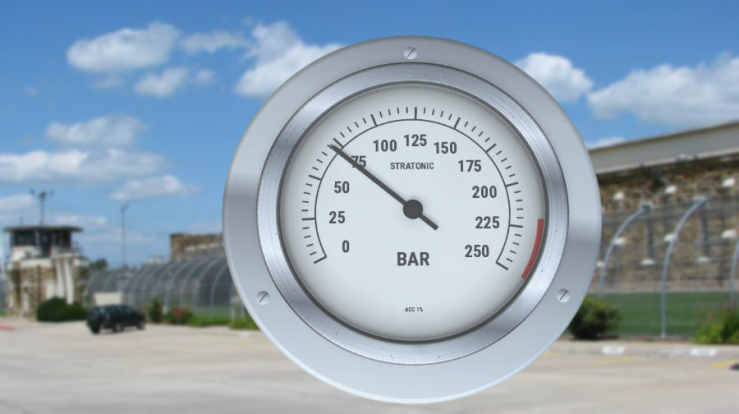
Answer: 70 bar
